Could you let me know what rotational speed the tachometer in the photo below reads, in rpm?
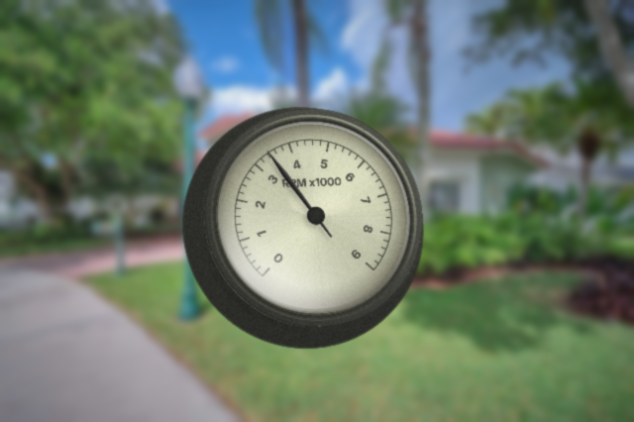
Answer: 3400 rpm
